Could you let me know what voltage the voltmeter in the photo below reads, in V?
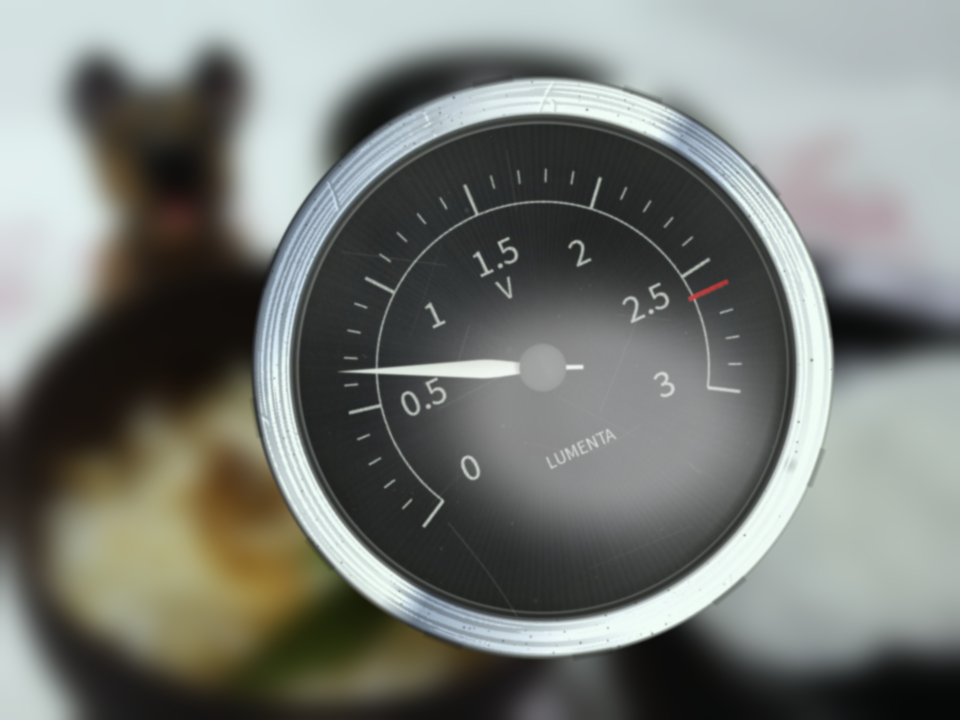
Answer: 0.65 V
